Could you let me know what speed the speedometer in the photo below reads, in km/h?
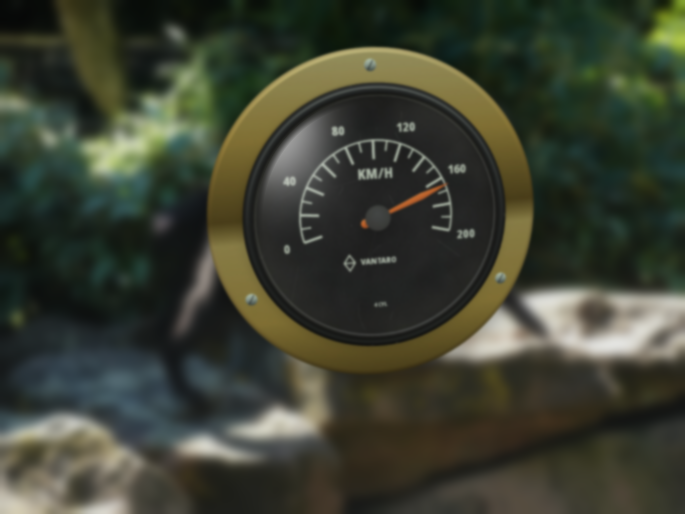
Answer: 165 km/h
